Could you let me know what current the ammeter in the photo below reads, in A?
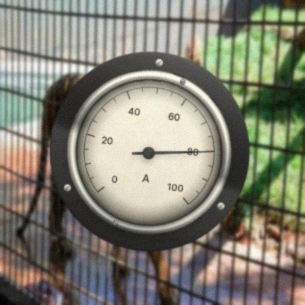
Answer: 80 A
